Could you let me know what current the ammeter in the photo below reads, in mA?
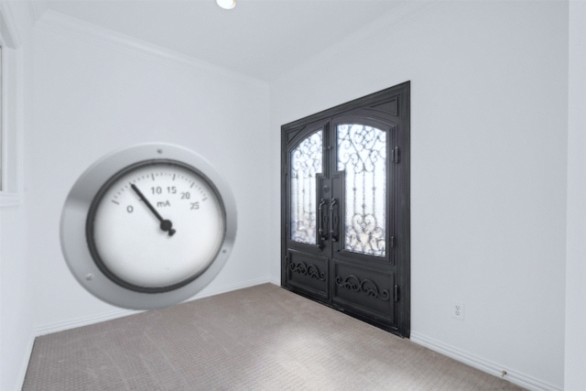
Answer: 5 mA
